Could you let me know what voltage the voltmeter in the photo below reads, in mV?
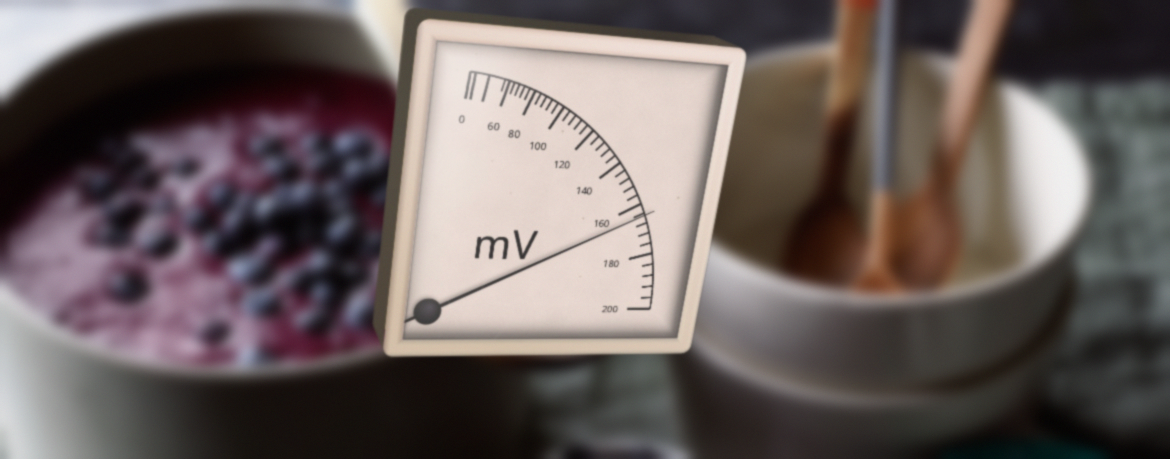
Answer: 164 mV
